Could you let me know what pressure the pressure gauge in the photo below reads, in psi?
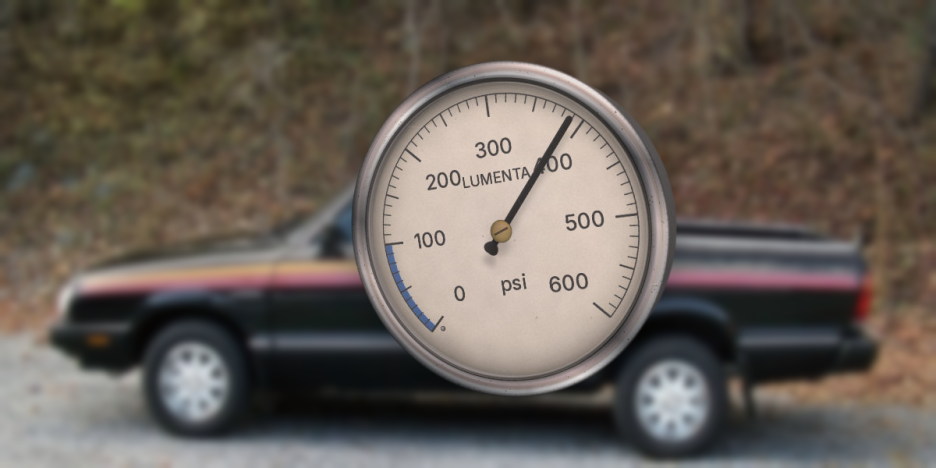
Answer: 390 psi
